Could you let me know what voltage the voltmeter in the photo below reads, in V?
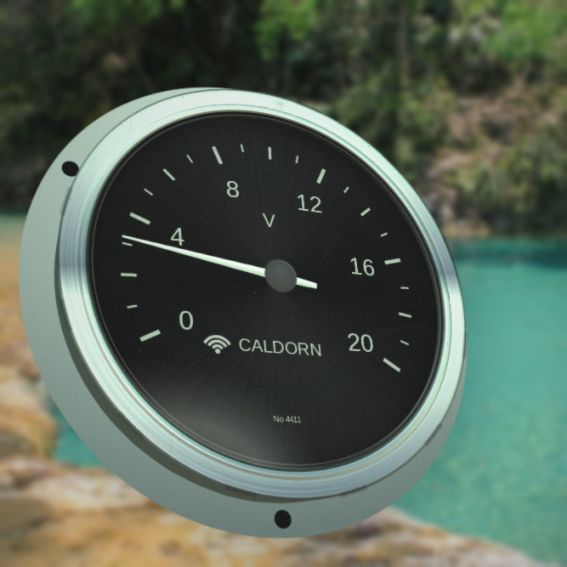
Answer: 3 V
